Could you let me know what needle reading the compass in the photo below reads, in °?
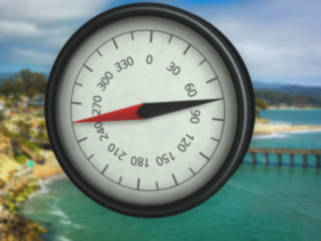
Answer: 255 °
